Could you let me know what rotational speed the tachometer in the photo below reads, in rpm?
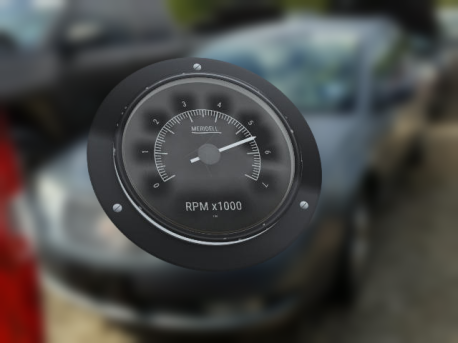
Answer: 5500 rpm
